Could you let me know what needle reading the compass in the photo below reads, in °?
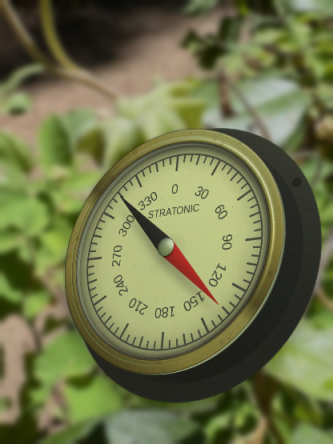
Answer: 135 °
